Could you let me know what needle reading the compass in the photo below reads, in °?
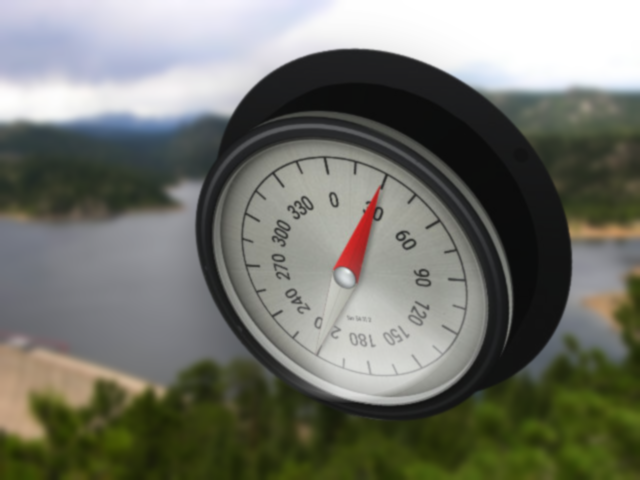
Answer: 30 °
